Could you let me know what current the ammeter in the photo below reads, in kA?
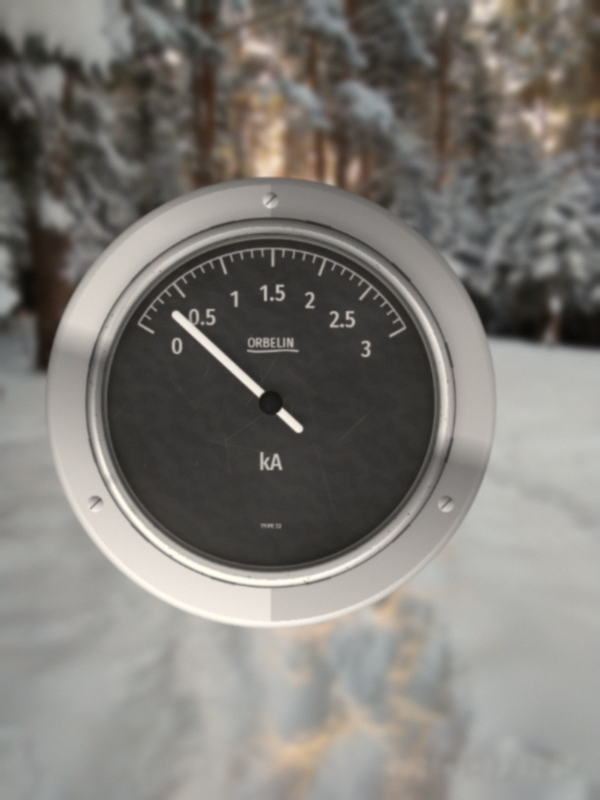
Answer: 0.3 kA
